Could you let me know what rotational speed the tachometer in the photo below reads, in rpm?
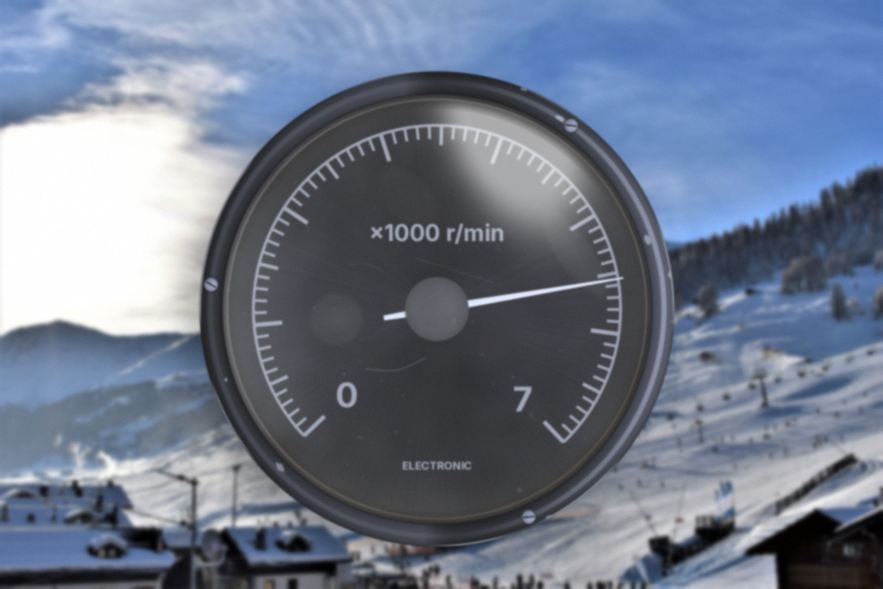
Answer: 5550 rpm
